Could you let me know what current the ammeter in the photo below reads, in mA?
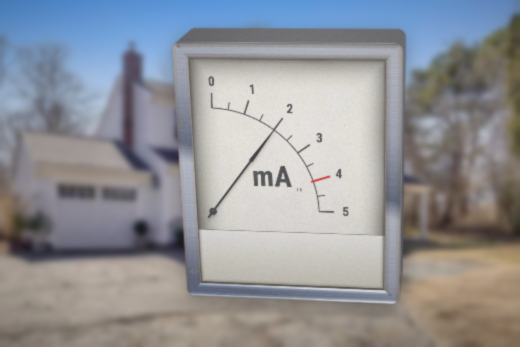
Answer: 2 mA
